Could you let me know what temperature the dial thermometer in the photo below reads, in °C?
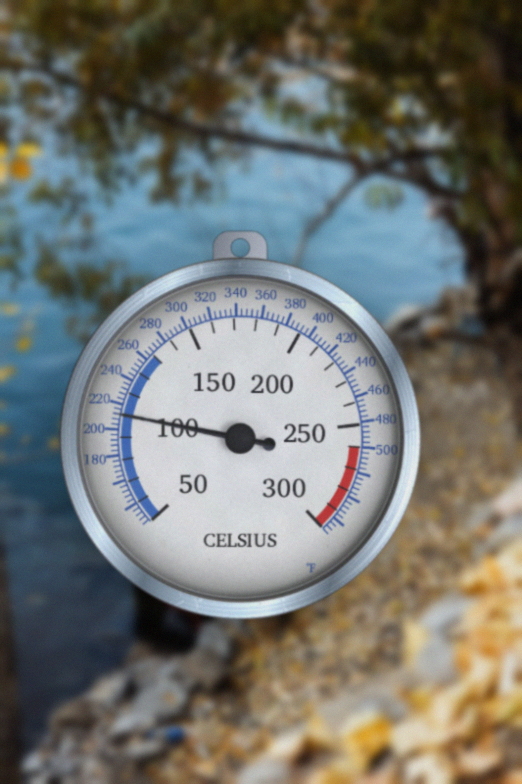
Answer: 100 °C
